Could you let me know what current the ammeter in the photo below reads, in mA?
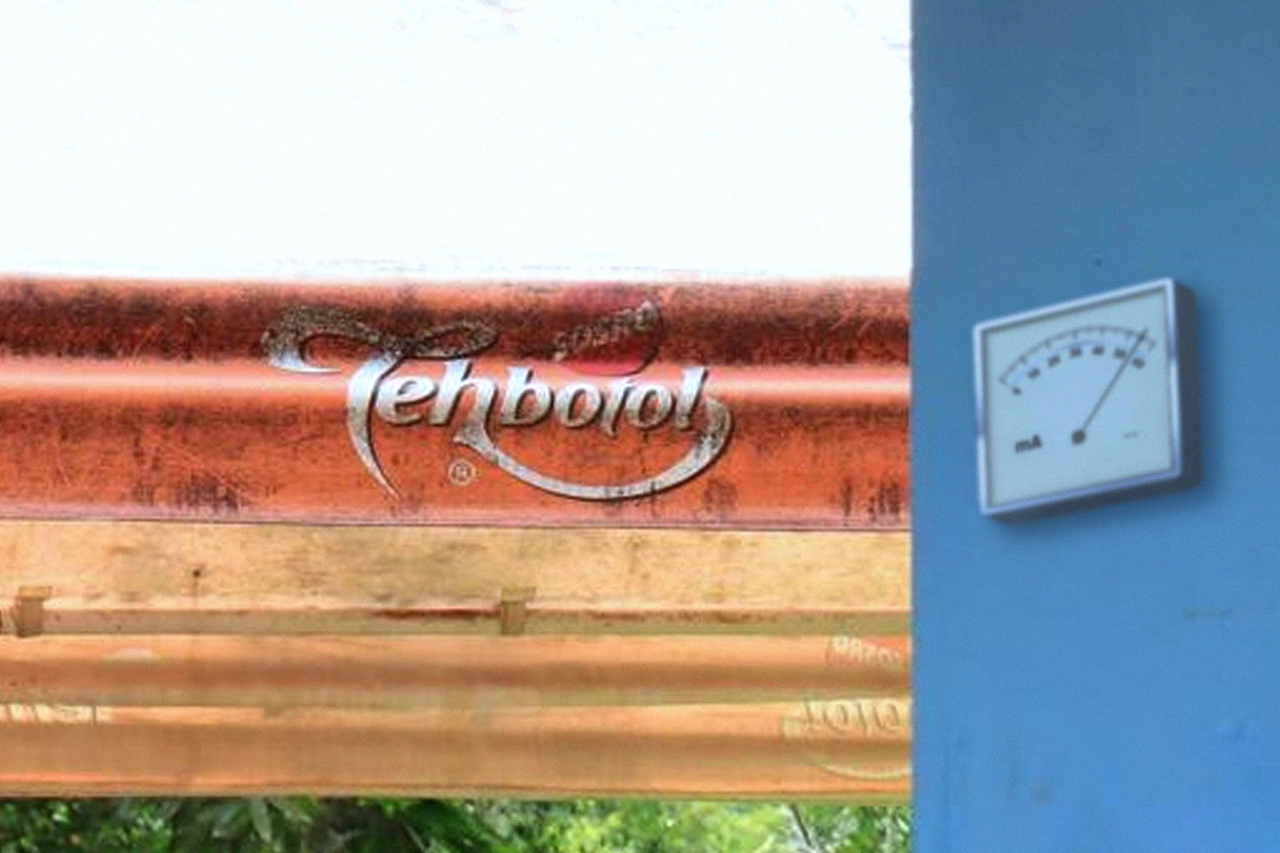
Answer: 55 mA
